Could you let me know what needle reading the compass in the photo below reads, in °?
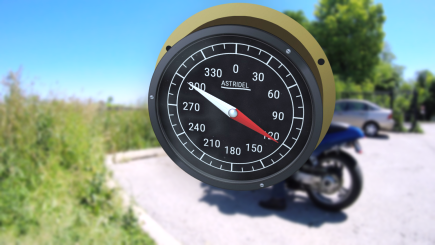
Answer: 120 °
